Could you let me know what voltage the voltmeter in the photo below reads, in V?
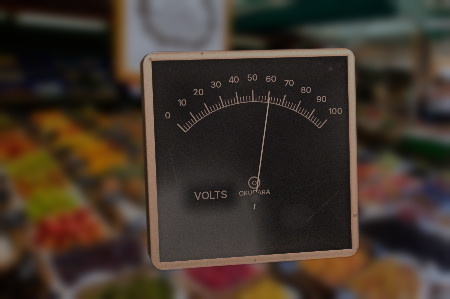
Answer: 60 V
